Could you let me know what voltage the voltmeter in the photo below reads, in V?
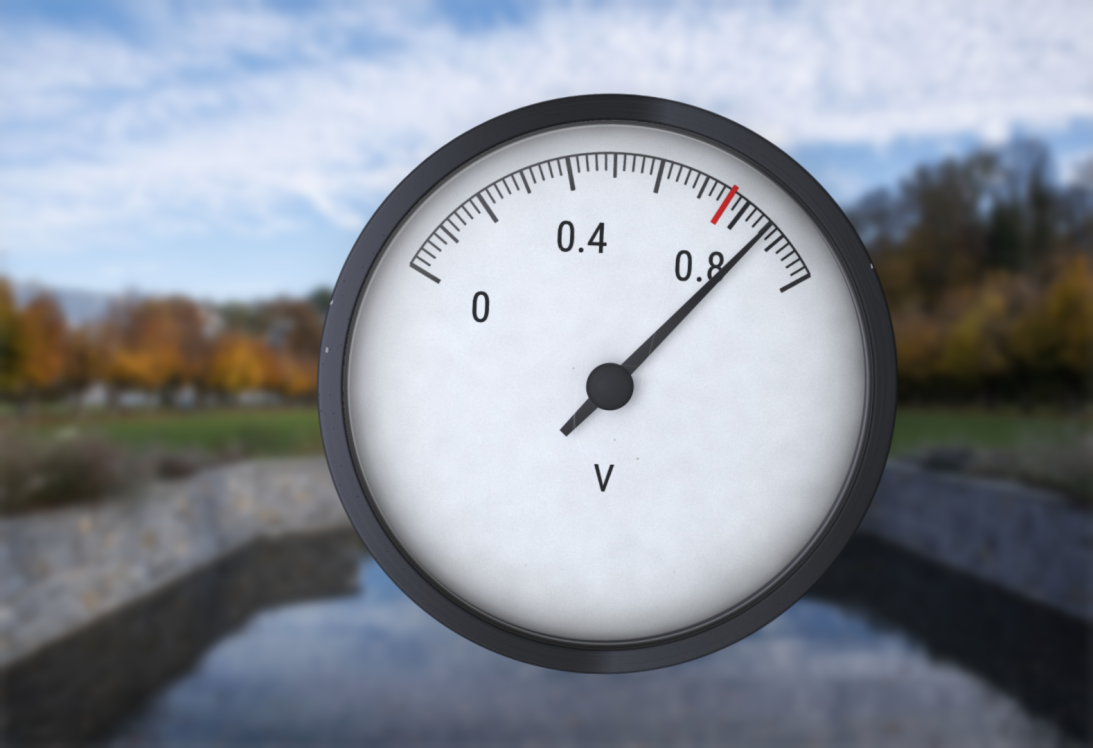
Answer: 0.86 V
